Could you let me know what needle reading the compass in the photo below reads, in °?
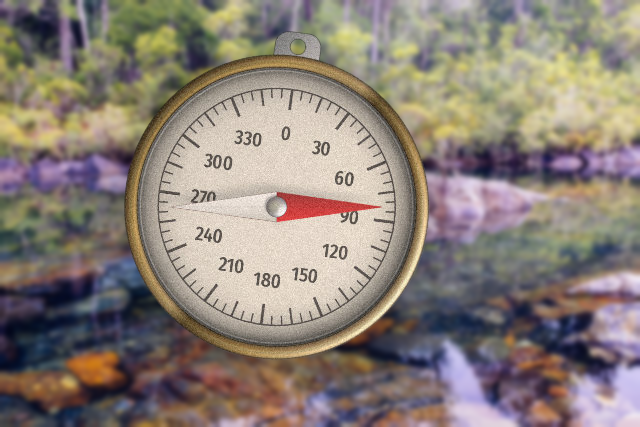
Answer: 82.5 °
